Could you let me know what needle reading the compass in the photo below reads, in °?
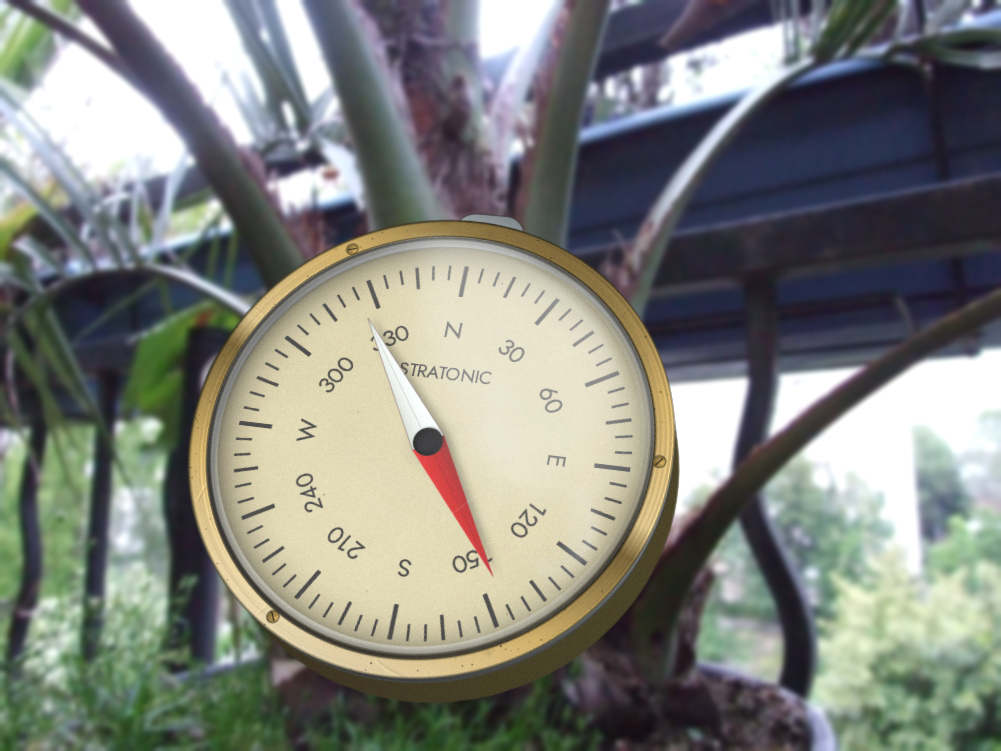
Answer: 145 °
